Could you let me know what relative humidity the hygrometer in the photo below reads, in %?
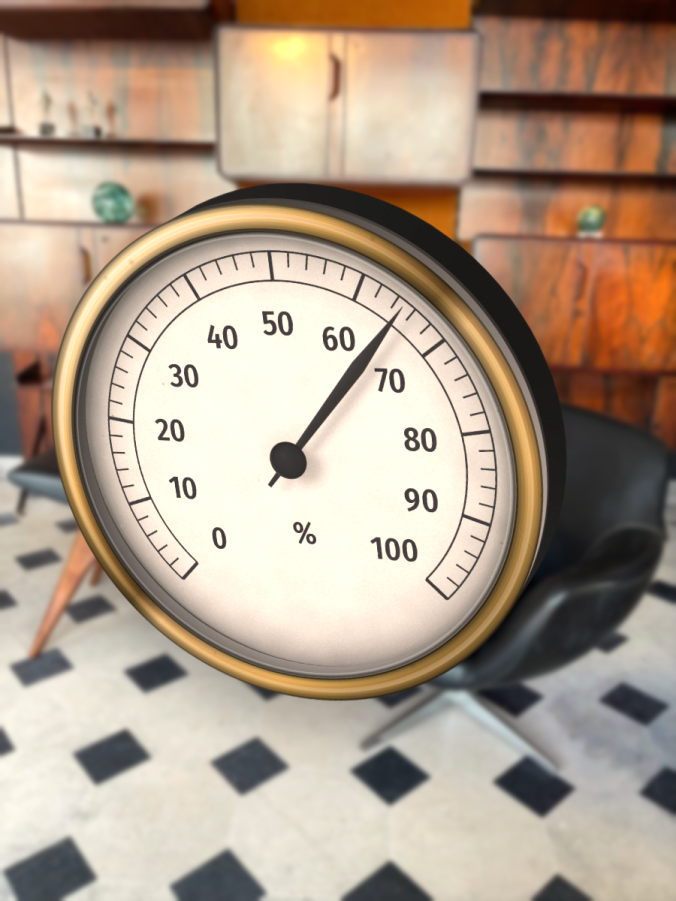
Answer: 65 %
